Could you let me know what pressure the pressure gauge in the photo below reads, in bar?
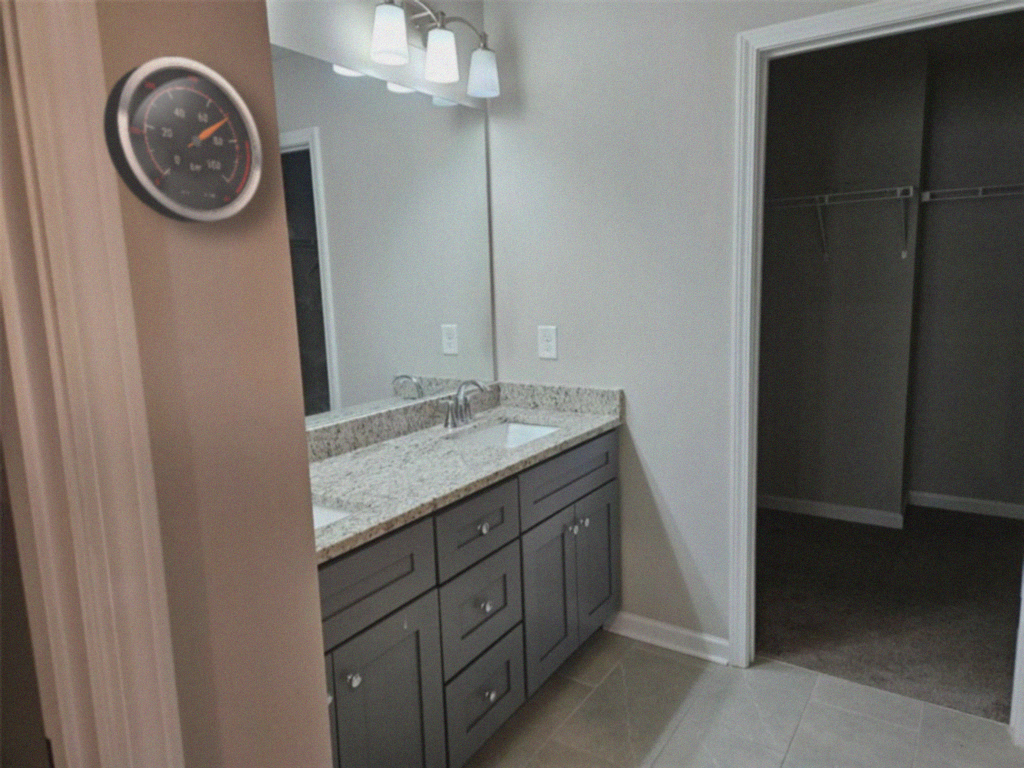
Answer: 70 bar
